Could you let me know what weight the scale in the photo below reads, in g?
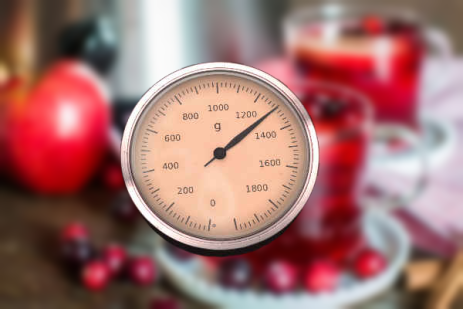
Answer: 1300 g
